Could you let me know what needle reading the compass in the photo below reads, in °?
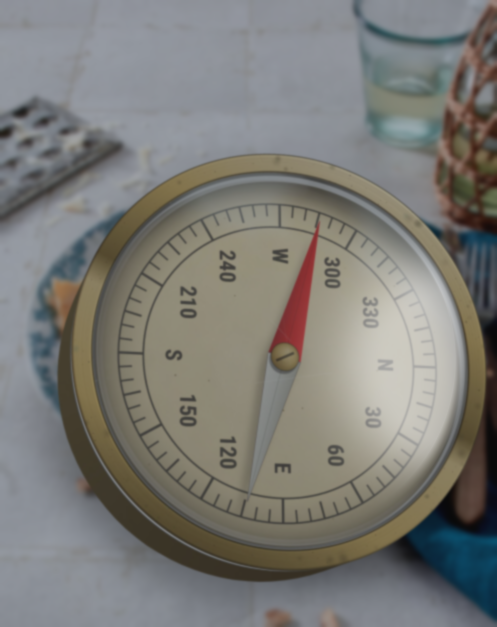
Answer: 285 °
